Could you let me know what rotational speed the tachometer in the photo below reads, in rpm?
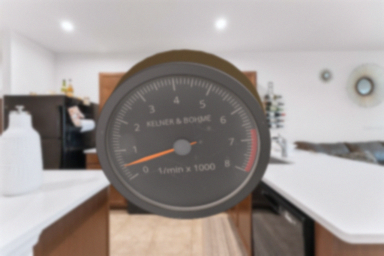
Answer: 500 rpm
